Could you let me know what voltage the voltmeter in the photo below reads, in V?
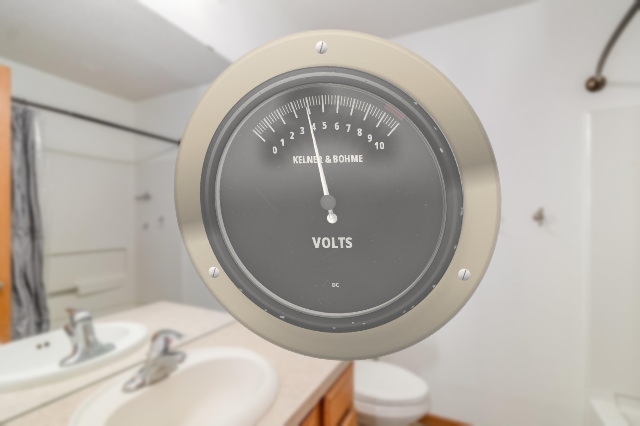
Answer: 4 V
